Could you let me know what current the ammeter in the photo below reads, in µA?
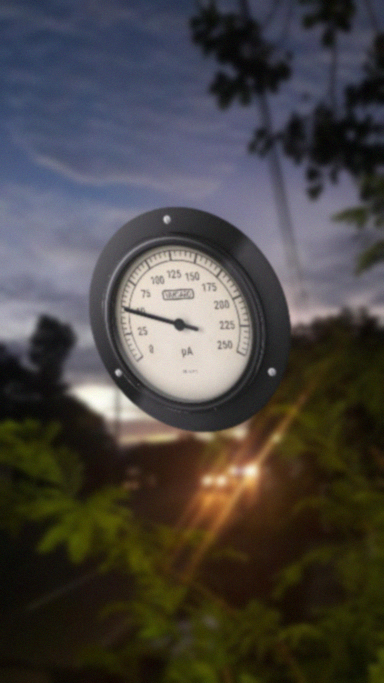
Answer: 50 µA
